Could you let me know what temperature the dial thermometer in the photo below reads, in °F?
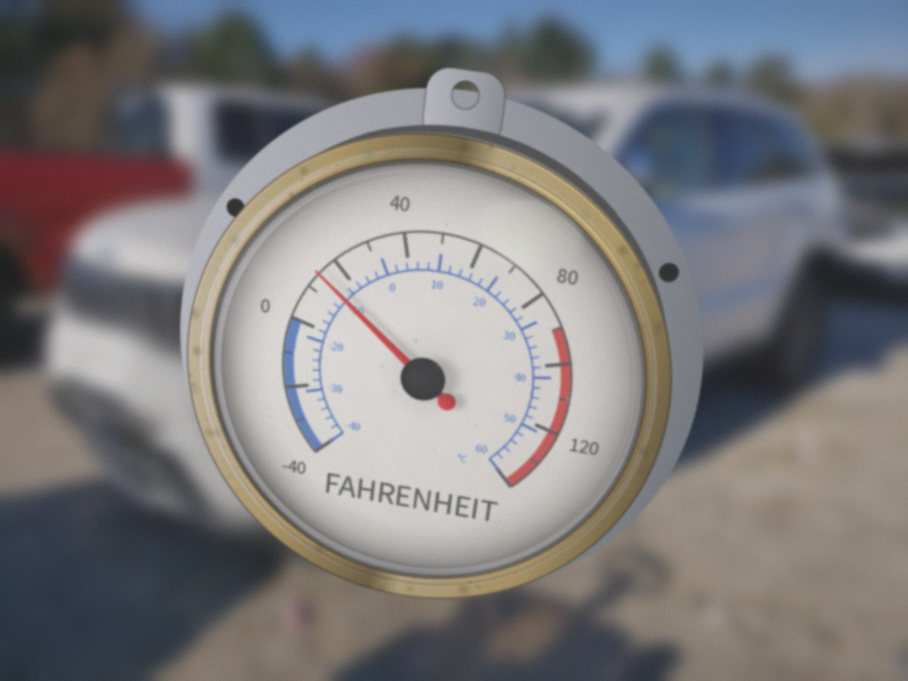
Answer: 15 °F
